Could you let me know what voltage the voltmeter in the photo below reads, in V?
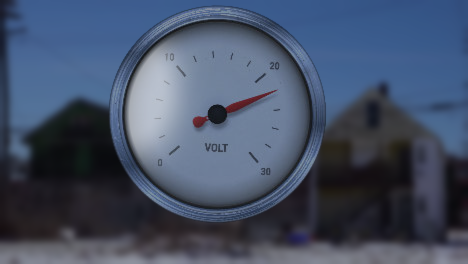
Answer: 22 V
